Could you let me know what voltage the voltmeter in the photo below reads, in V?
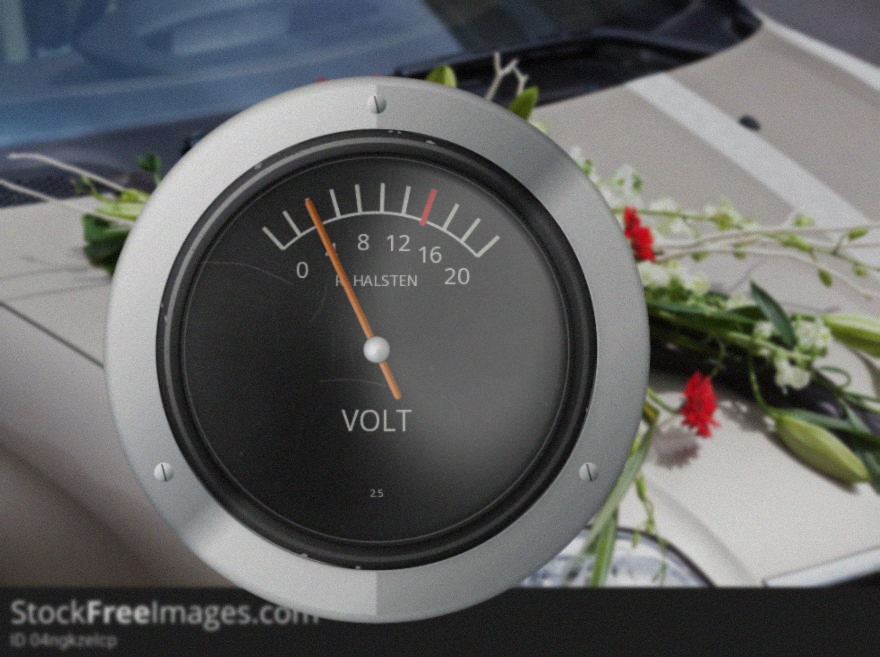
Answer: 4 V
